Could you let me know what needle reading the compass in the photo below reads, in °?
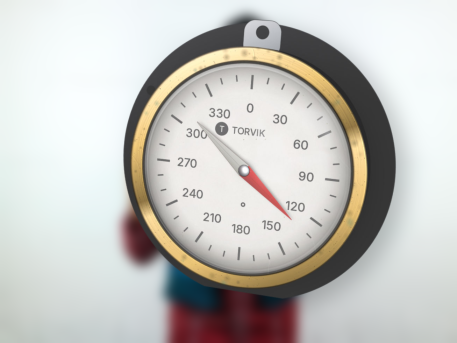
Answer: 130 °
